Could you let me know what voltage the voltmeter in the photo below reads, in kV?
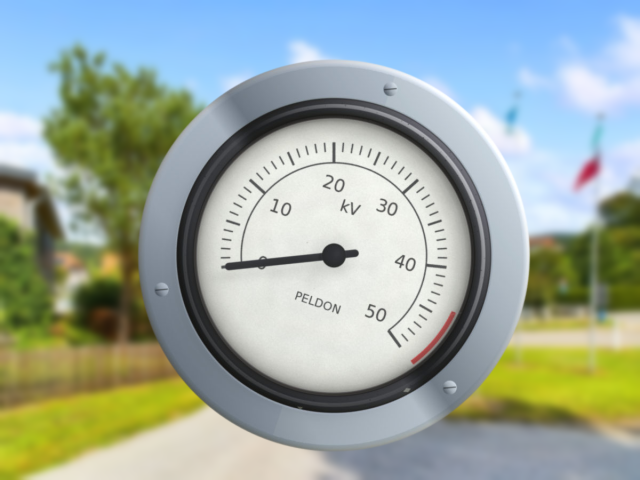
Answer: 0 kV
